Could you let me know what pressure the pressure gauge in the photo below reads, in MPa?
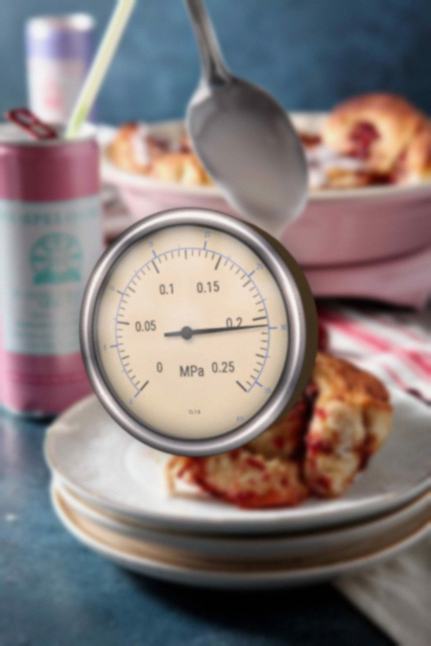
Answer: 0.205 MPa
